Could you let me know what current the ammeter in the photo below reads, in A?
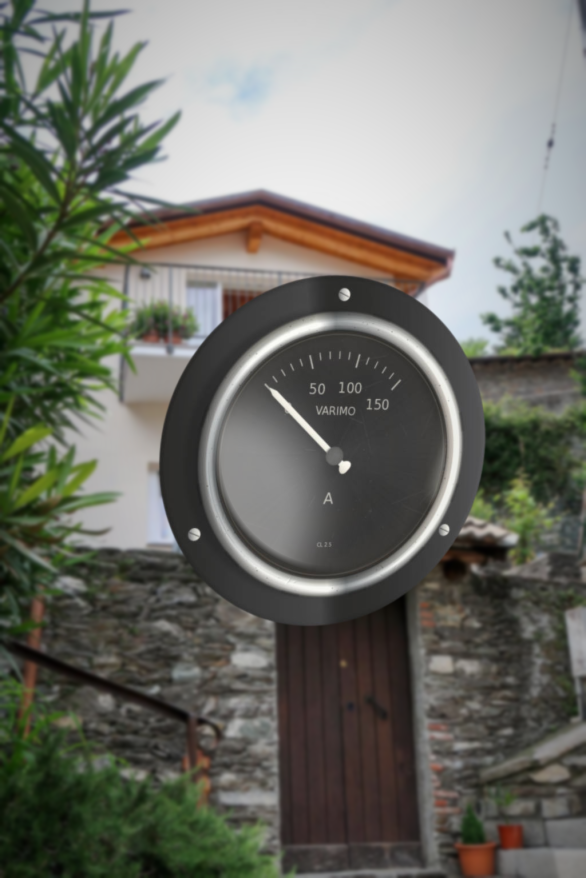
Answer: 0 A
